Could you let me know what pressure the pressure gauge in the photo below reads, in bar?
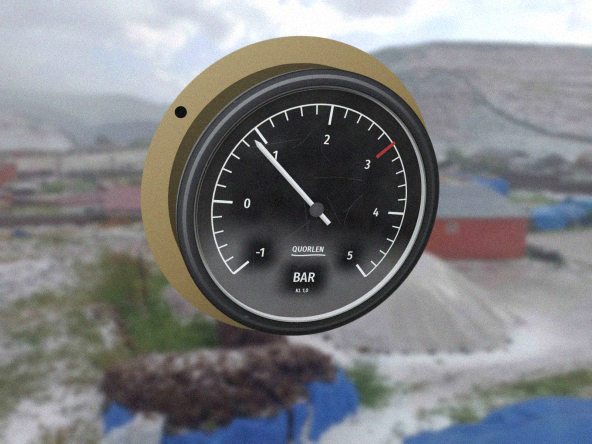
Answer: 0.9 bar
